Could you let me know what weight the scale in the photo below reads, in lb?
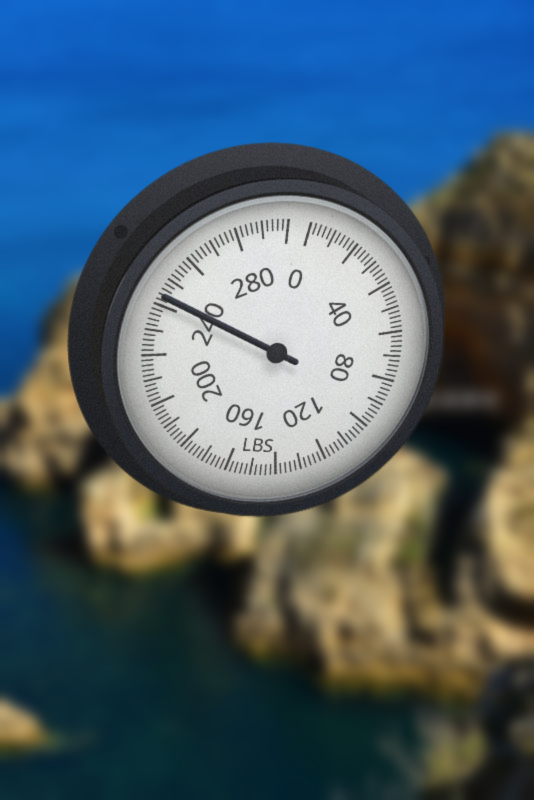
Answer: 244 lb
